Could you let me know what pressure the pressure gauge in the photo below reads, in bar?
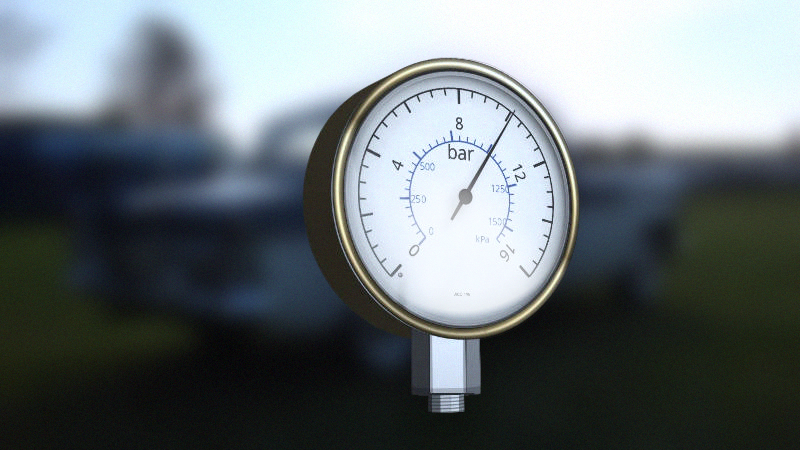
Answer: 10 bar
